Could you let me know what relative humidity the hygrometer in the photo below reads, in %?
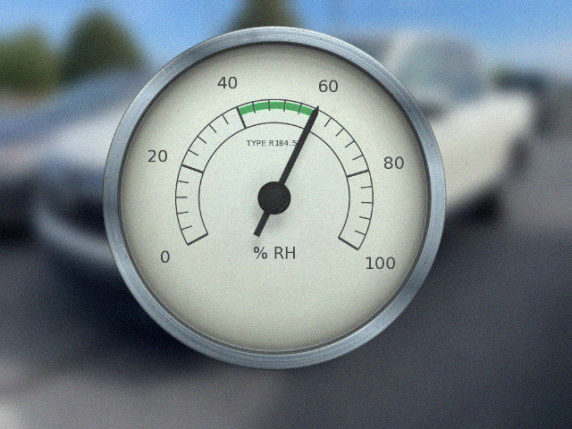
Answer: 60 %
